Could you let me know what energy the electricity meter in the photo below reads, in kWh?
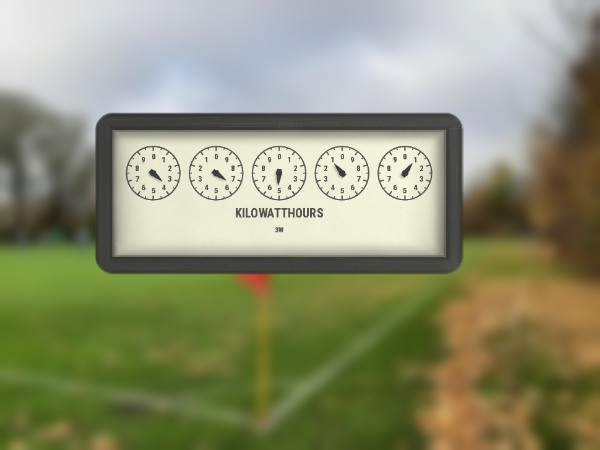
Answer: 36511 kWh
